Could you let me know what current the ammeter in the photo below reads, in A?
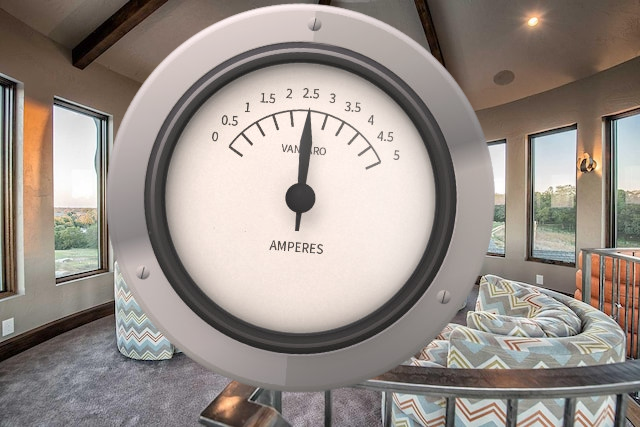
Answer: 2.5 A
